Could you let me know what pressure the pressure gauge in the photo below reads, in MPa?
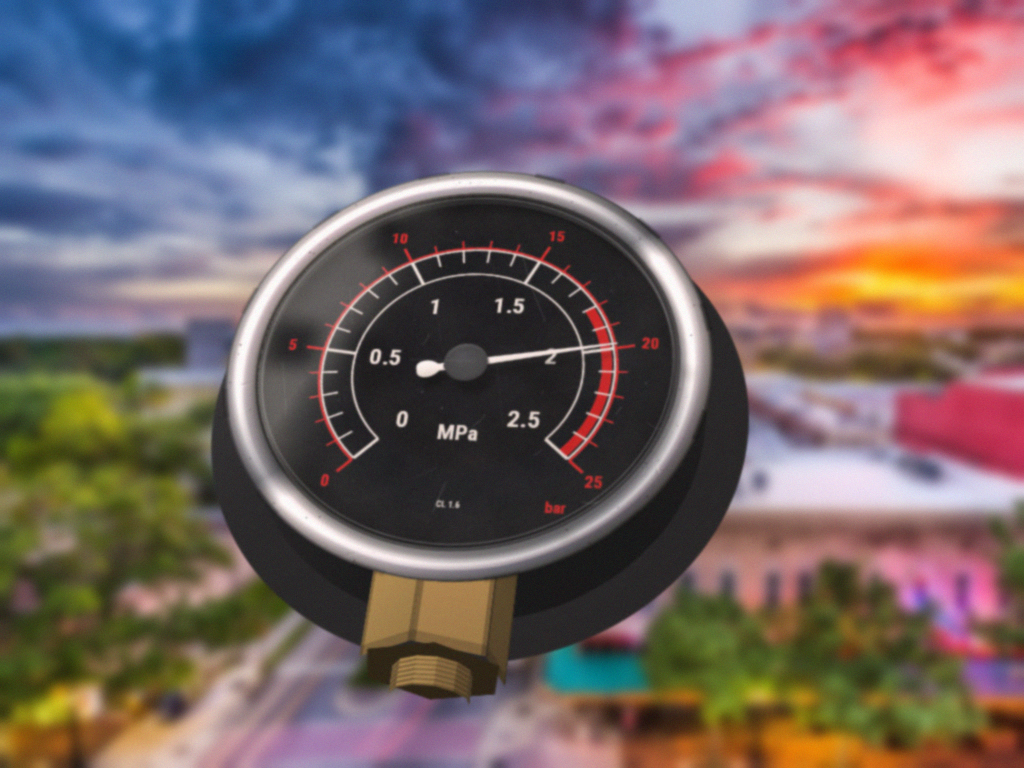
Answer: 2 MPa
